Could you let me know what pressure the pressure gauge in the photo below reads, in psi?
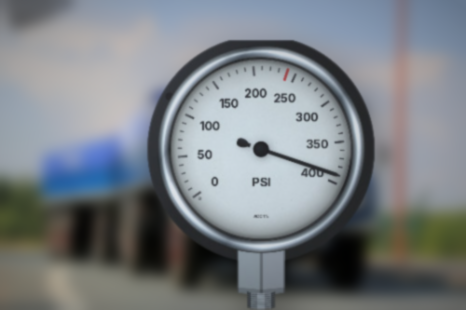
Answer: 390 psi
